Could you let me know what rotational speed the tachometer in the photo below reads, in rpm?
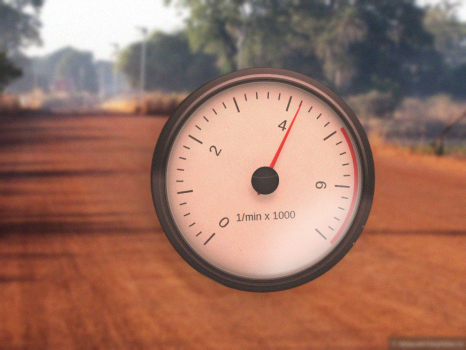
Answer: 4200 rpm
